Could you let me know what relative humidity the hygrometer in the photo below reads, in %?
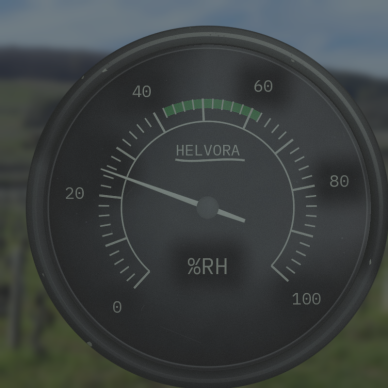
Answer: 25 %
